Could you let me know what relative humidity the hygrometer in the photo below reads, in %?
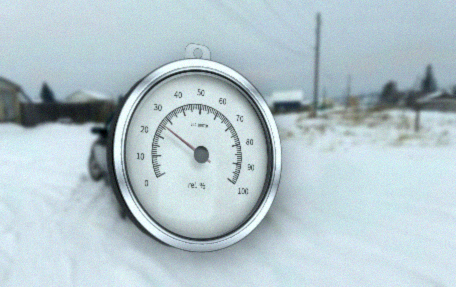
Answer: 25 %
